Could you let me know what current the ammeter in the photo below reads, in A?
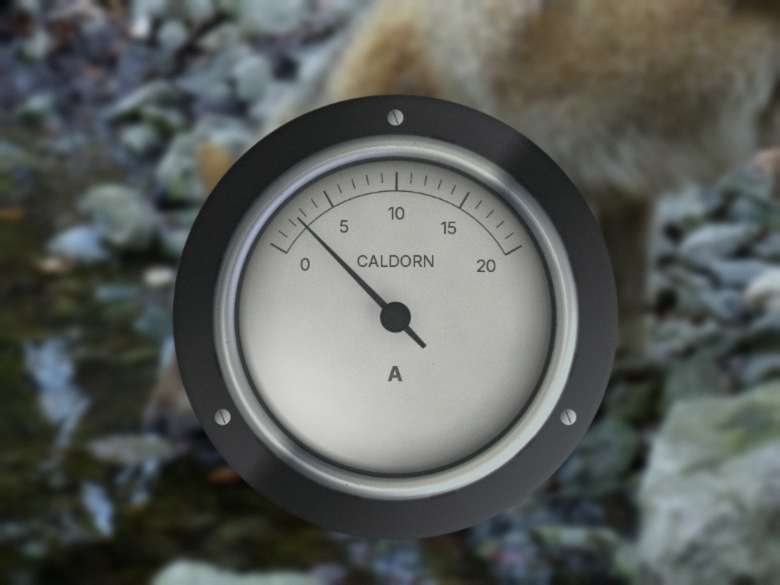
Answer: 2.5 A
